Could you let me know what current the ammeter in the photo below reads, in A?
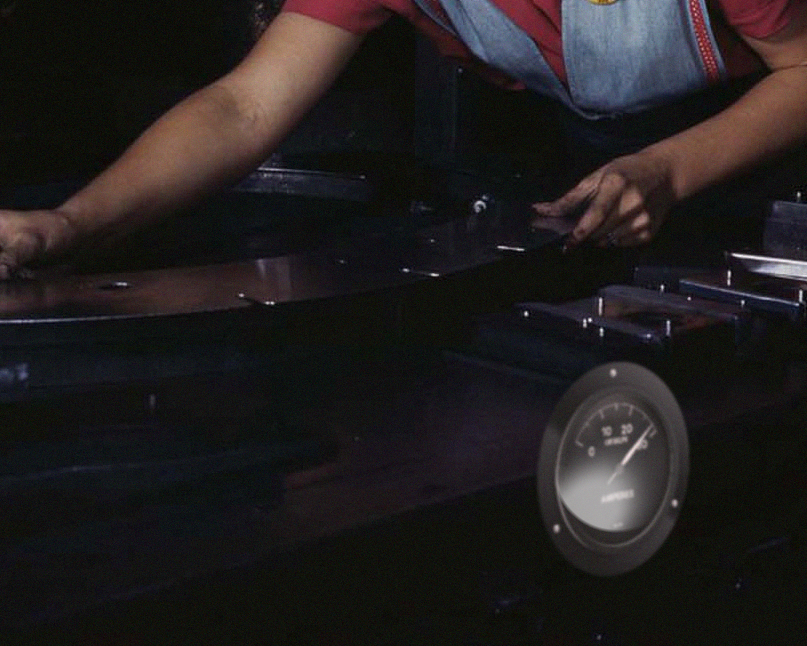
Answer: 27.5 A
